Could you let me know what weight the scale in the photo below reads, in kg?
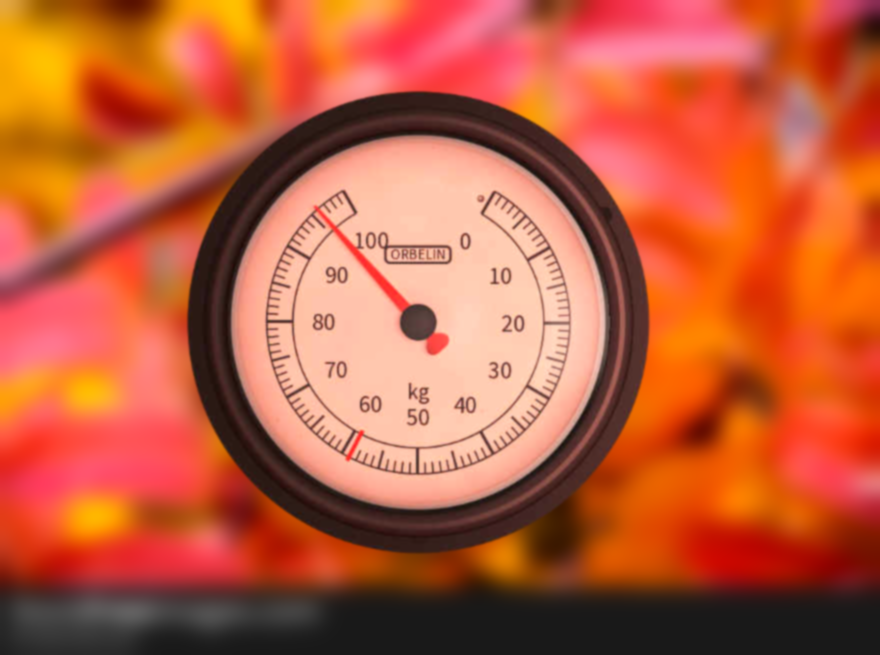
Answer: 96 kg
